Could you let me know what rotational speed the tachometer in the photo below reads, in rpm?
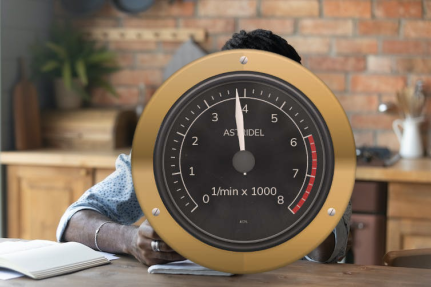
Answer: 3800 rpm
